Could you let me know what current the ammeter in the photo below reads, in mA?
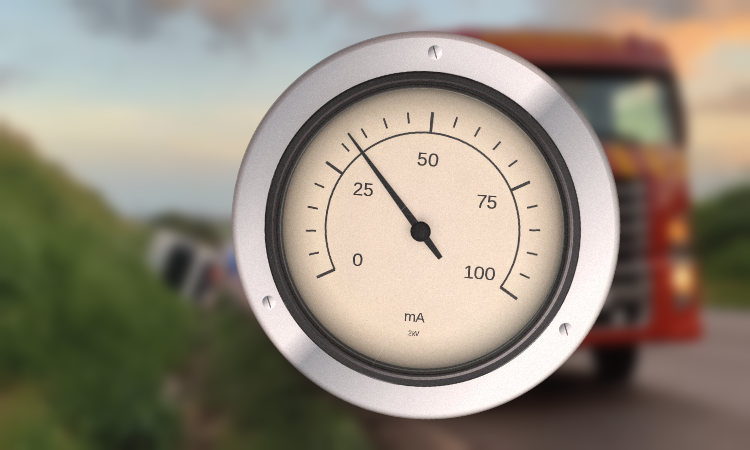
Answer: 32.5 mA
